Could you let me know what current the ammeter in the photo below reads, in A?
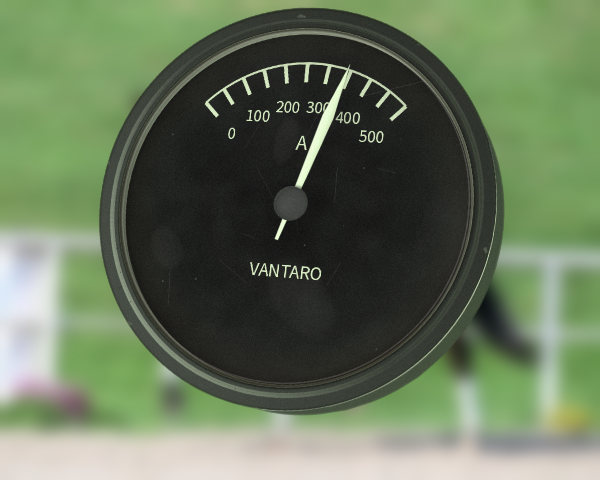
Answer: 350 A
